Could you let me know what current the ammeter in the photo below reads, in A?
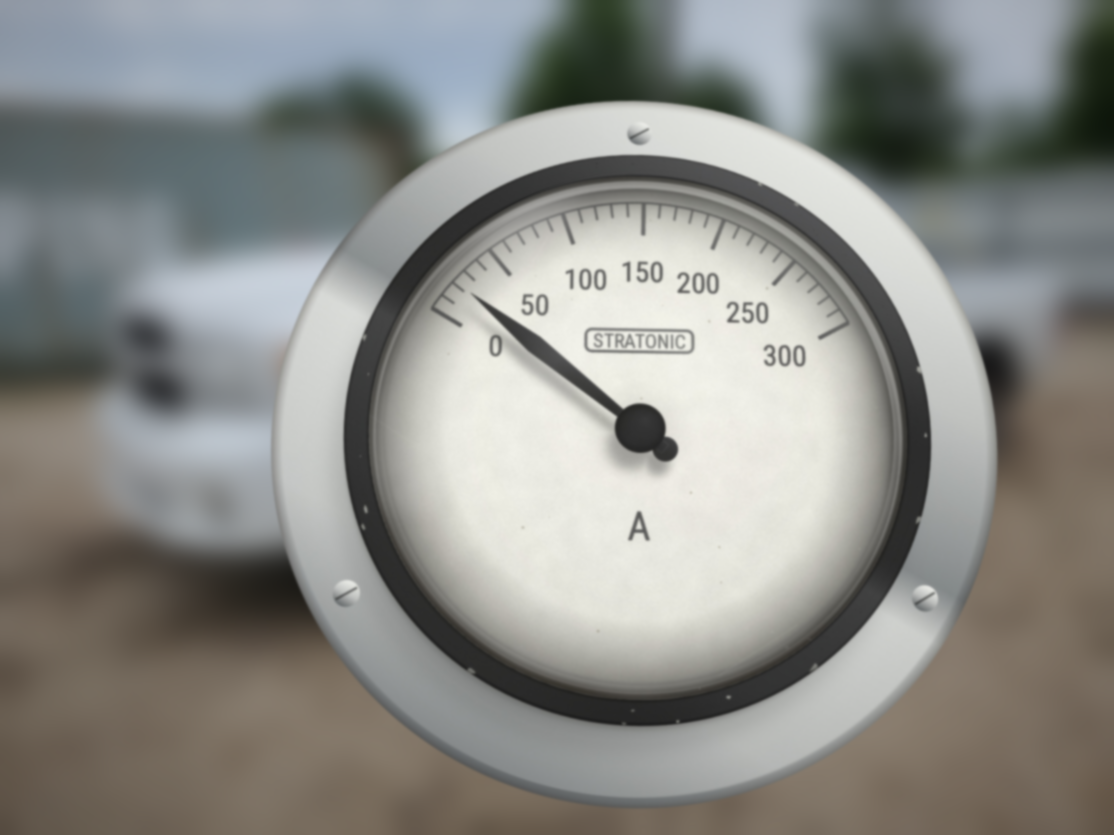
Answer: 20 A
